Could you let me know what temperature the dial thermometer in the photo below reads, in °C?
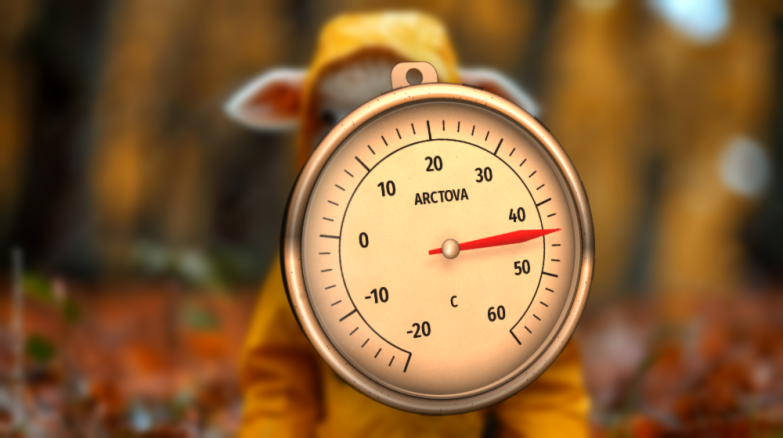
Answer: 44 °C
